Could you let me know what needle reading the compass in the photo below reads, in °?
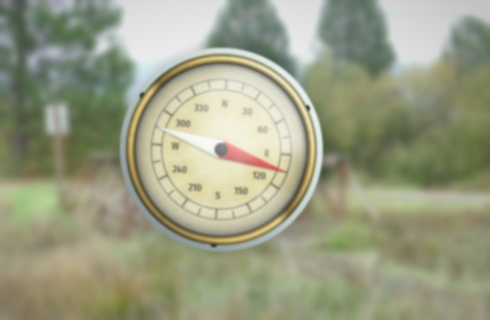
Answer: 105 °
